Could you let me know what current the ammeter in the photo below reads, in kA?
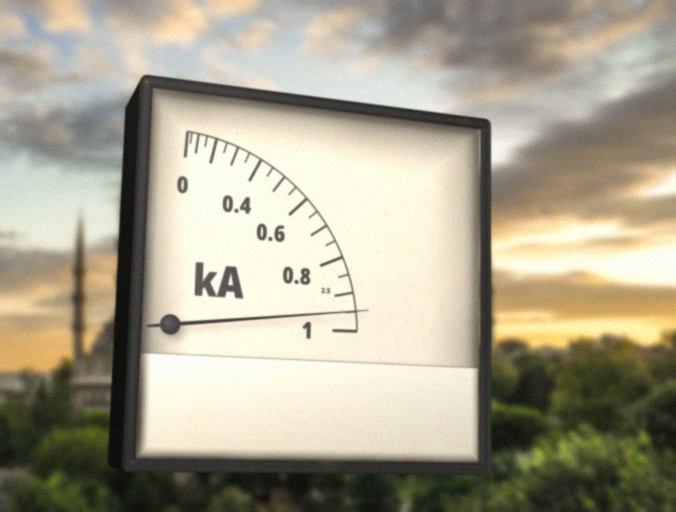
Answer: 0.95 kA
